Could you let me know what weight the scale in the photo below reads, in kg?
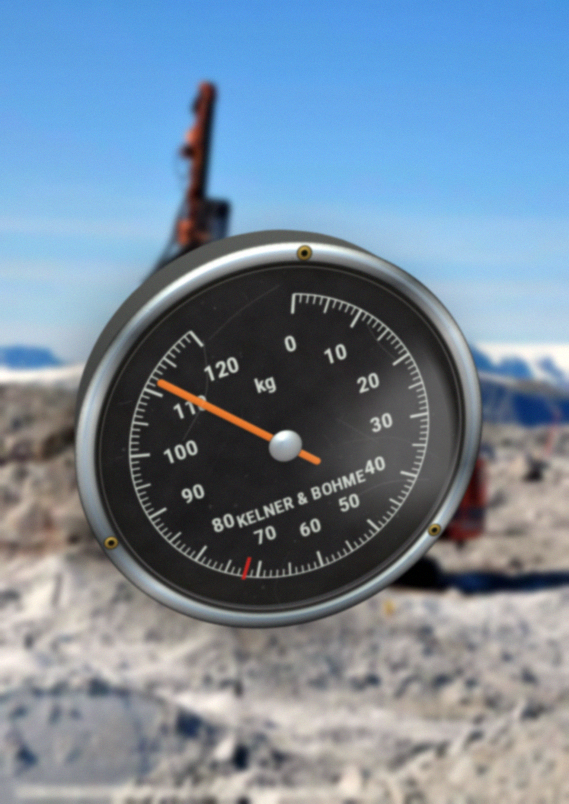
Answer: 112 kg
